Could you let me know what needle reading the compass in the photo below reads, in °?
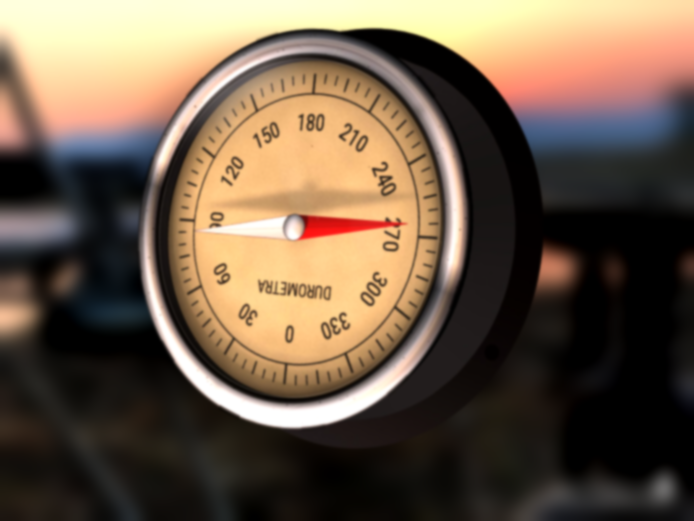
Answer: 265 °
